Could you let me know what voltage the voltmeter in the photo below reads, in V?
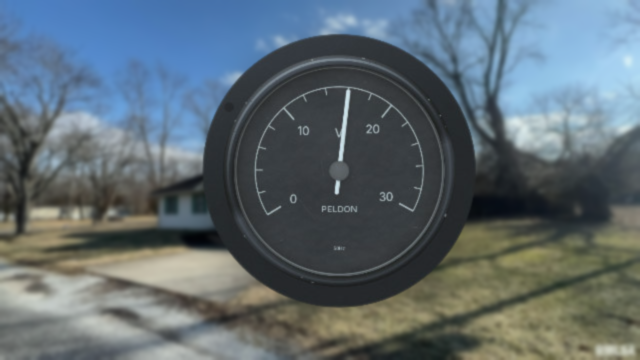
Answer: 16 V
